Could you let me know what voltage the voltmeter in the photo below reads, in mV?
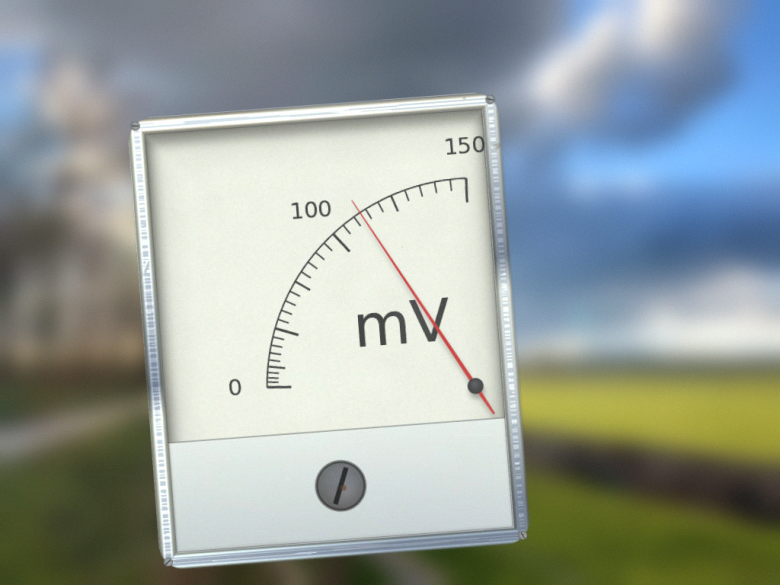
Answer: 112.5 mV
